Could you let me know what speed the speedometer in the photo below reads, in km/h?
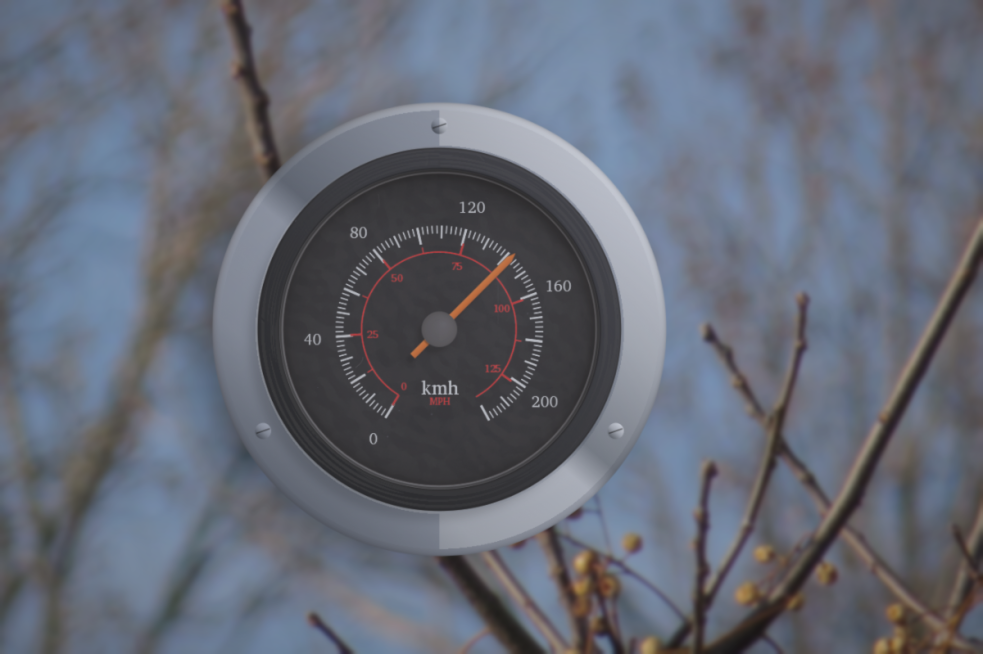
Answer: 142 km/h
